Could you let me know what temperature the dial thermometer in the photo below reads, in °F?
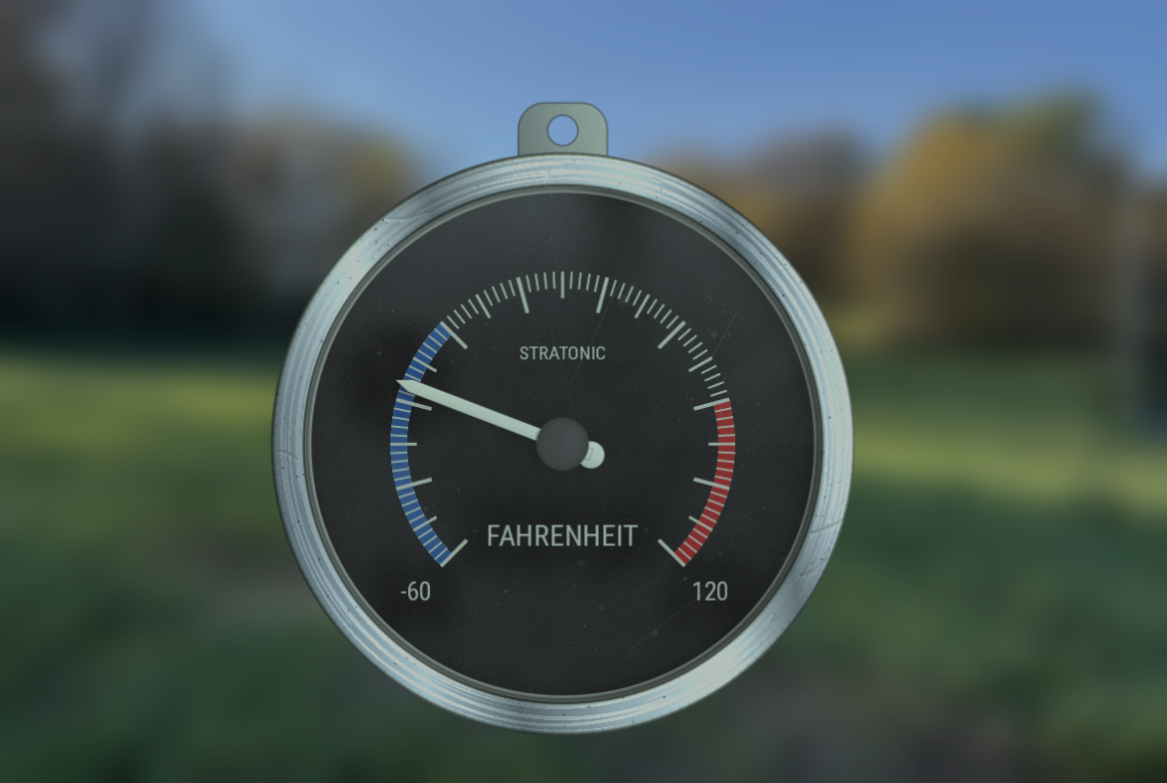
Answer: -16 °F
